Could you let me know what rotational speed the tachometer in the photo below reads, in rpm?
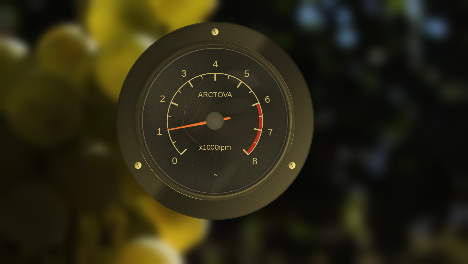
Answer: 1000 rpm
